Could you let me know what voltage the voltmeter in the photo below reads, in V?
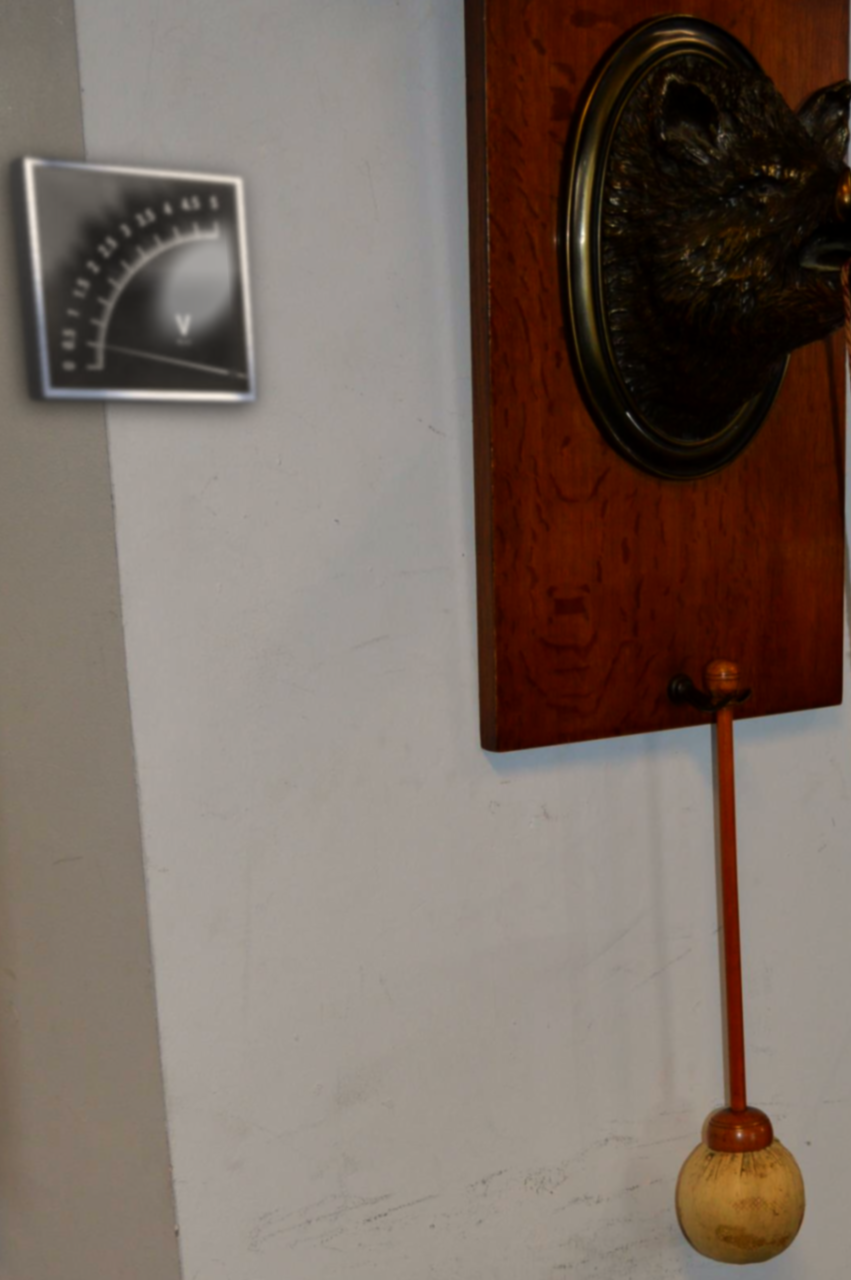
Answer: 0.5 V
